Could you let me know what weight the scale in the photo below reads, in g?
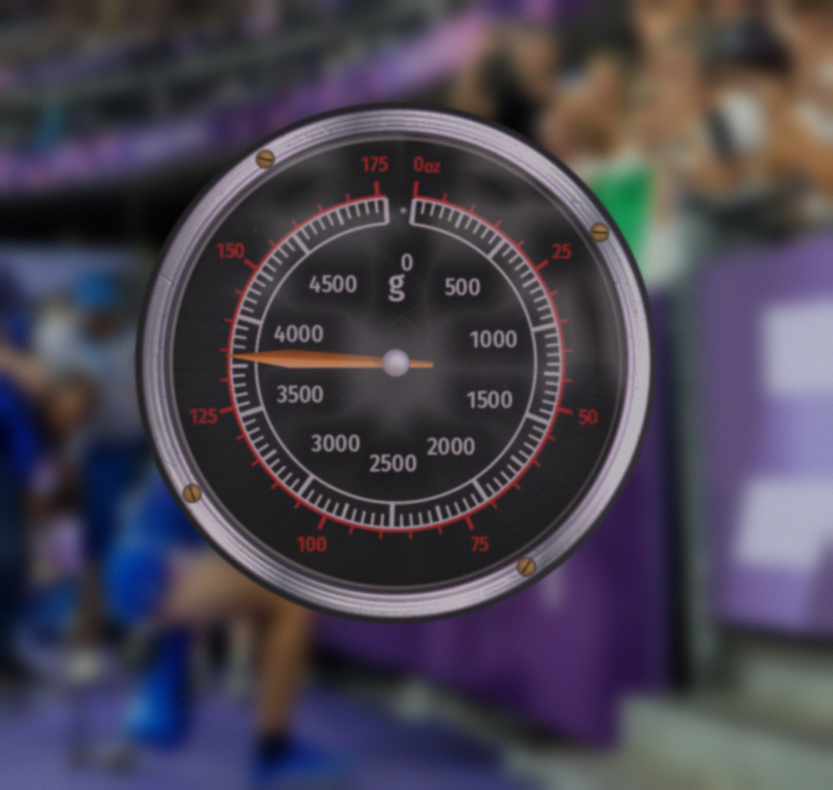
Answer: 3800 g
